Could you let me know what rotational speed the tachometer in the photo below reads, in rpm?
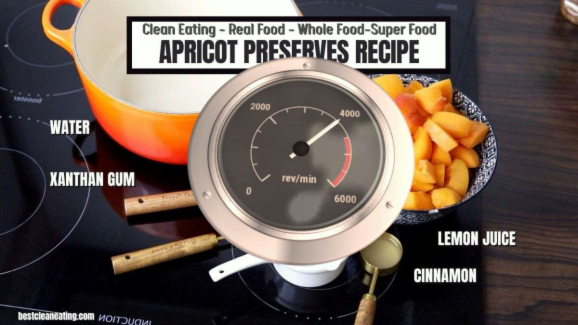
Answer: 4000 rpm
